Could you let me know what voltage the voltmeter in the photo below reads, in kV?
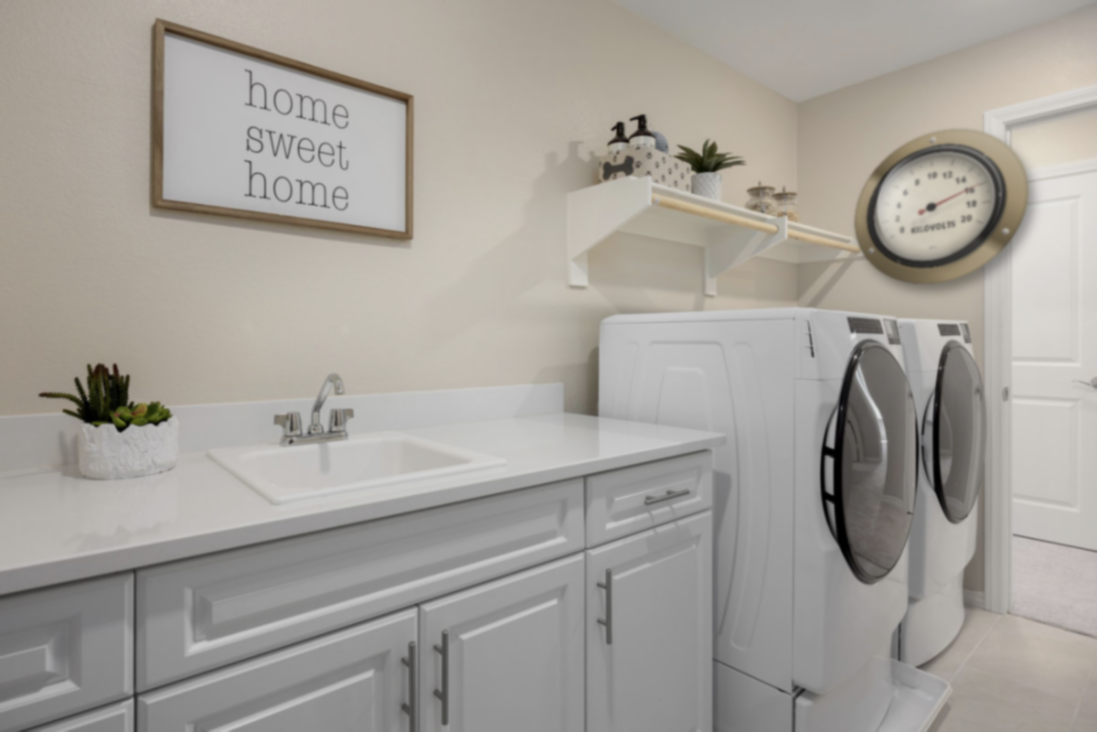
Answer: 16 kV
